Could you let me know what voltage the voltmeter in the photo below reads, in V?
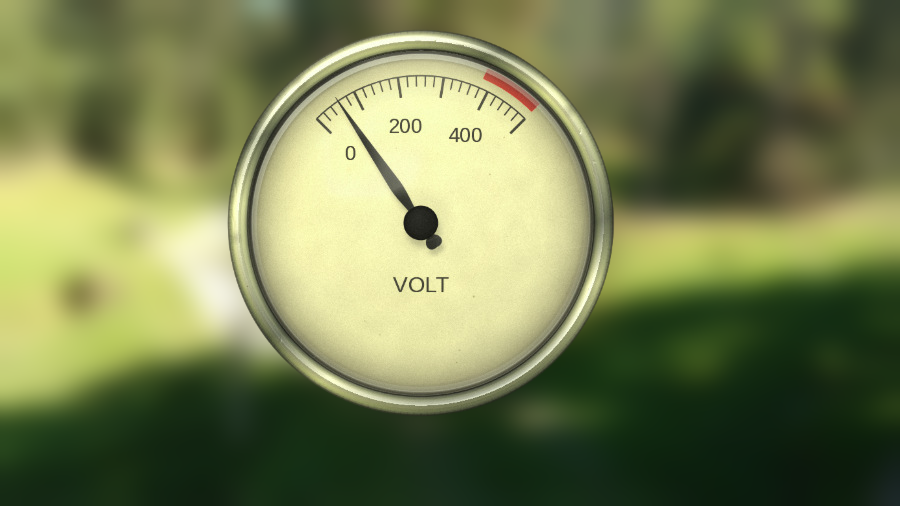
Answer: 60 V
